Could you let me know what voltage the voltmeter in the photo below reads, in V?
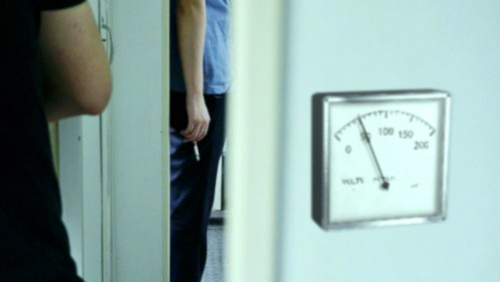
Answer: 50 V
